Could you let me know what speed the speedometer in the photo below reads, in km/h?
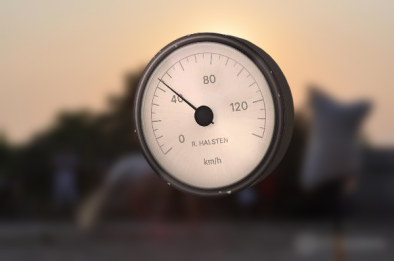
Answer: 45 km/h
